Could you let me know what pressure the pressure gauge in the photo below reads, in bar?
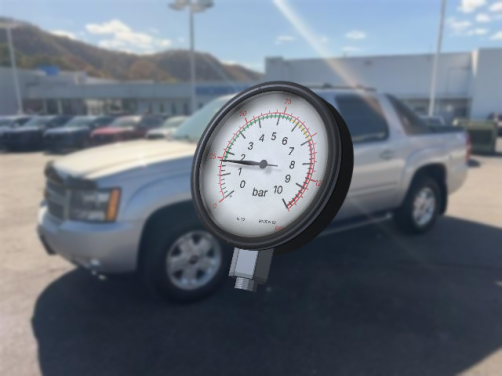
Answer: 1.6 bar
